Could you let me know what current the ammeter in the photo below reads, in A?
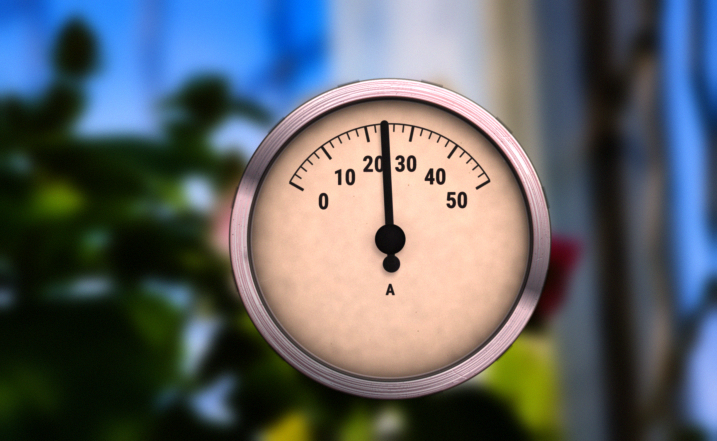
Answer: 24 A
